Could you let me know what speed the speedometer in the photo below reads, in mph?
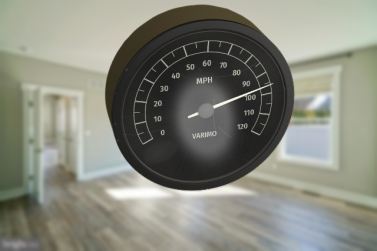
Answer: 95 mph
